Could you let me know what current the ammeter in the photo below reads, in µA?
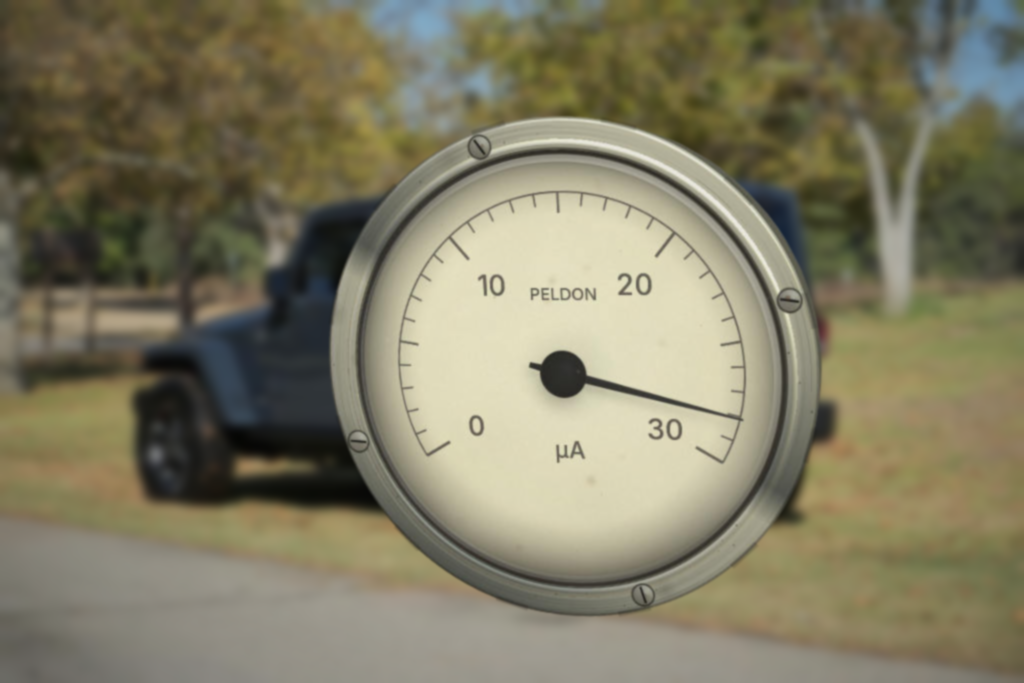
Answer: 28 µA
